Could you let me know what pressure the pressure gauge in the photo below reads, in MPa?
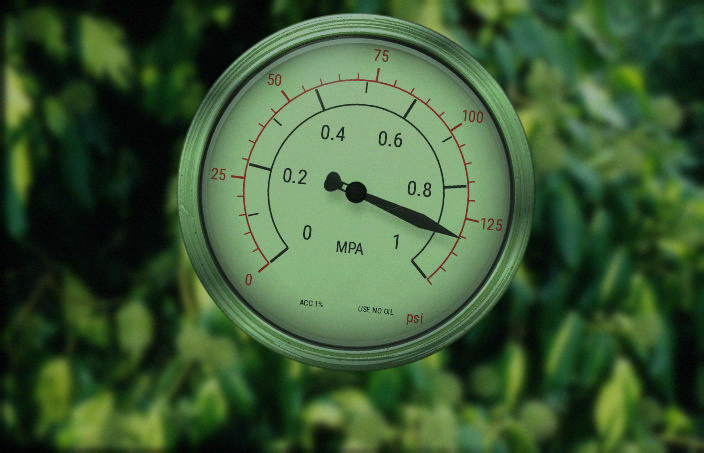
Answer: 0.9 MPa
